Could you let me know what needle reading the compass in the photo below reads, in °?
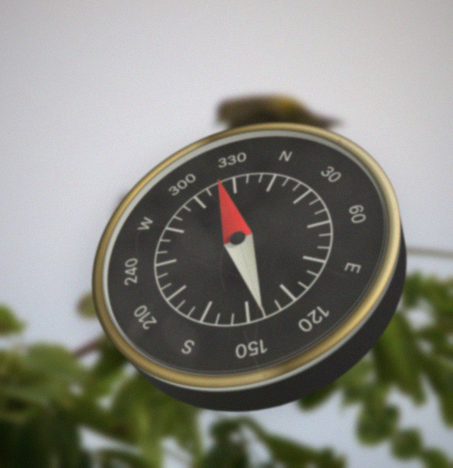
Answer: 320 °
